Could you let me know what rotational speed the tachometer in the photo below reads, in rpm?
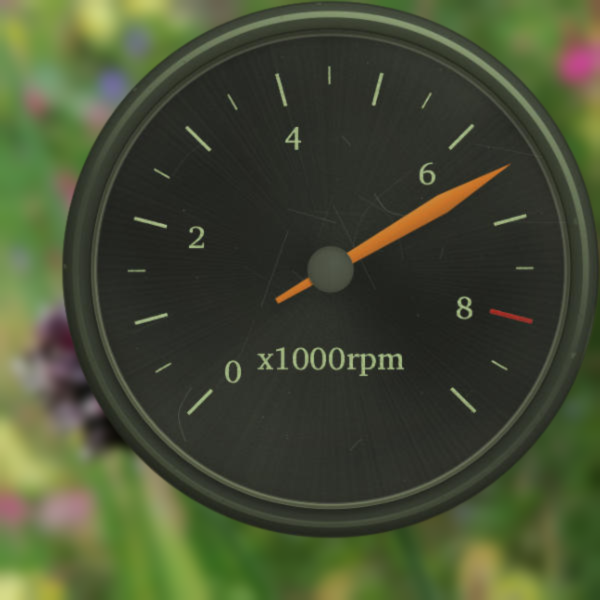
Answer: 6500 rpm
